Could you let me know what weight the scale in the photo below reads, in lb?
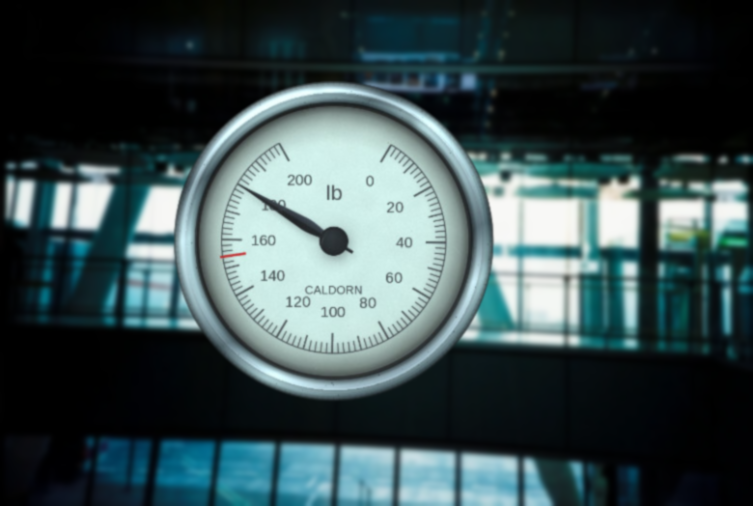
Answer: 180 lb
